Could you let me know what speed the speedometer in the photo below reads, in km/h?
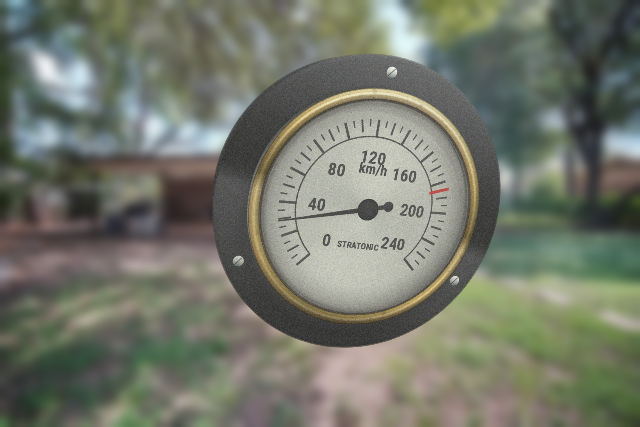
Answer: 30 km/h
